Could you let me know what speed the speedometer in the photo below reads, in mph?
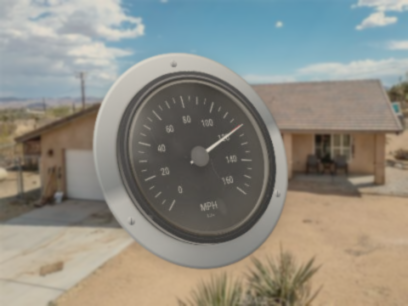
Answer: 120 mph
